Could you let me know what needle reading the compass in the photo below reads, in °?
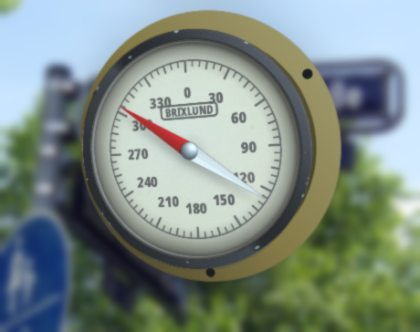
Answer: 305 °
